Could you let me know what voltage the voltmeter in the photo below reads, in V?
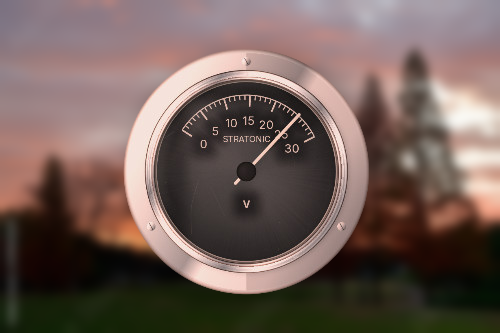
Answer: 25 V
